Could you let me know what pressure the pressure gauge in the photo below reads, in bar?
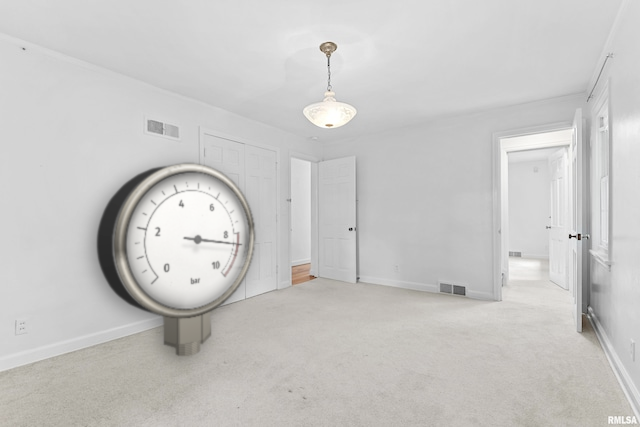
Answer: 8.5 bar
